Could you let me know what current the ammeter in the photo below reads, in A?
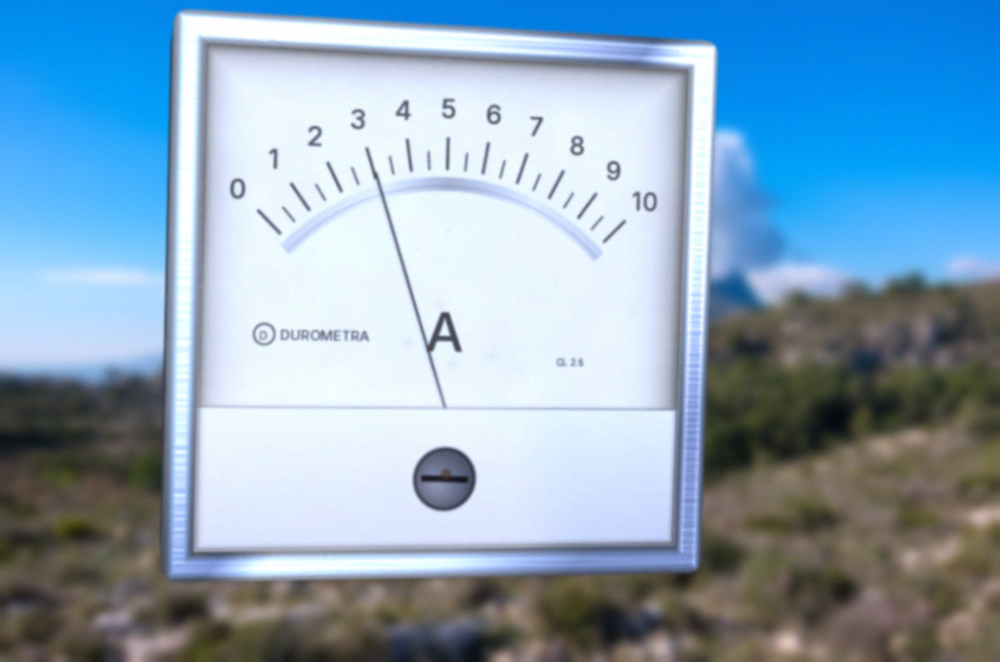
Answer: 3 A
